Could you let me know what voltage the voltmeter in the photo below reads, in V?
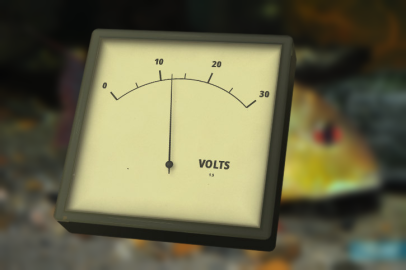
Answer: 12.5 V
